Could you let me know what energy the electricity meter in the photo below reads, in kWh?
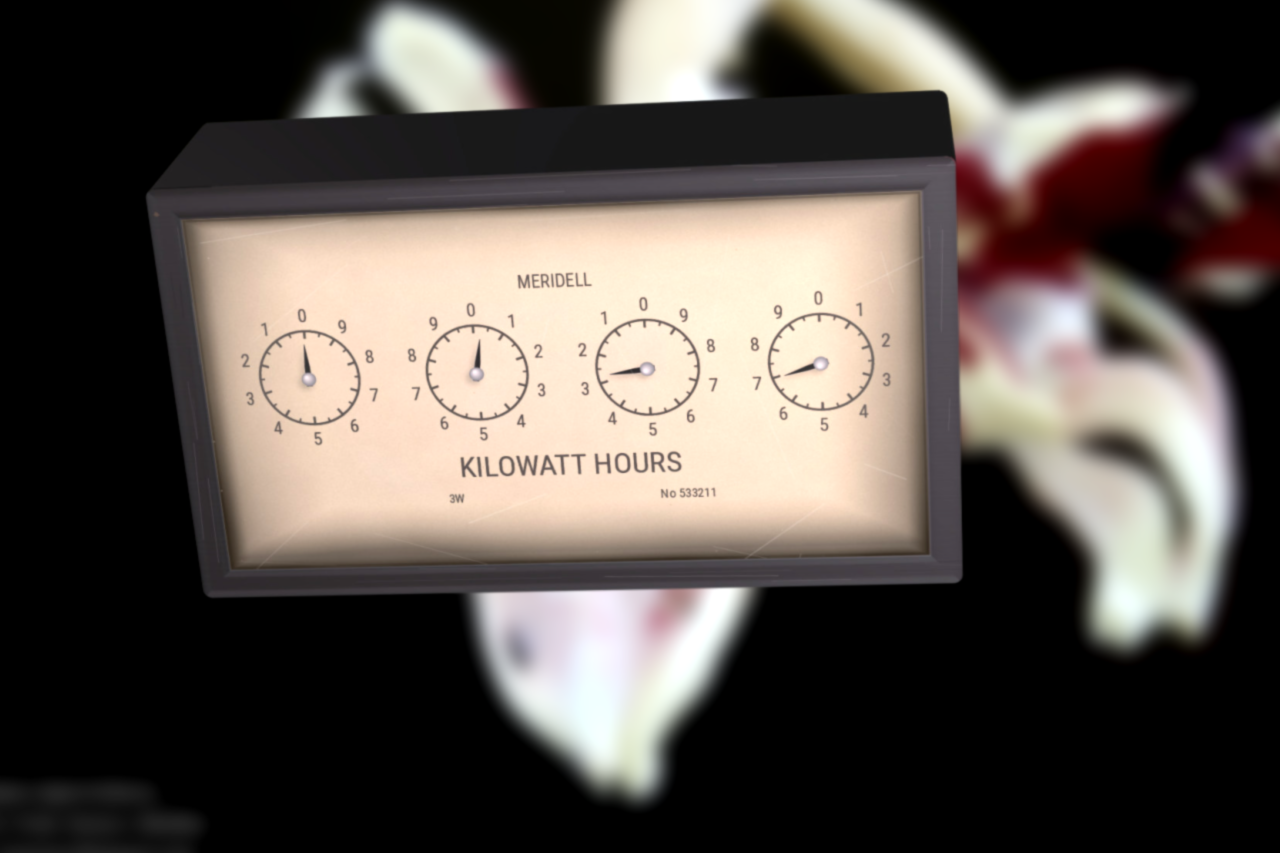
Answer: 27 kWh
